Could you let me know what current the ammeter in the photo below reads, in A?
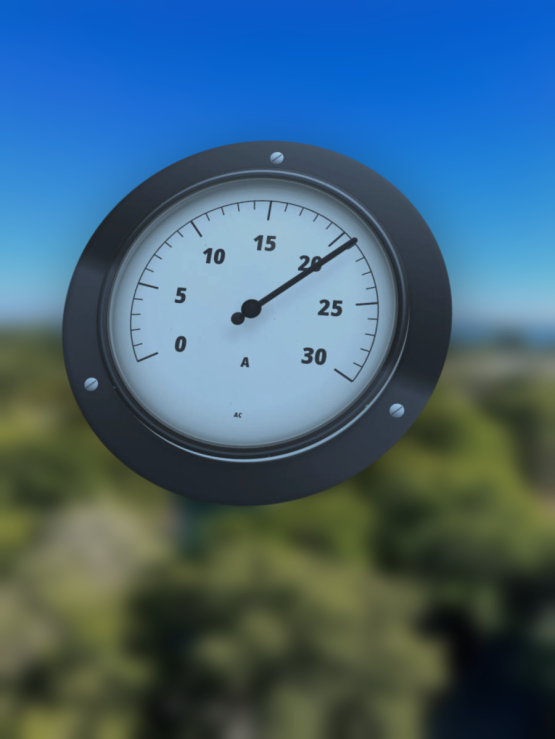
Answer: 21 A
